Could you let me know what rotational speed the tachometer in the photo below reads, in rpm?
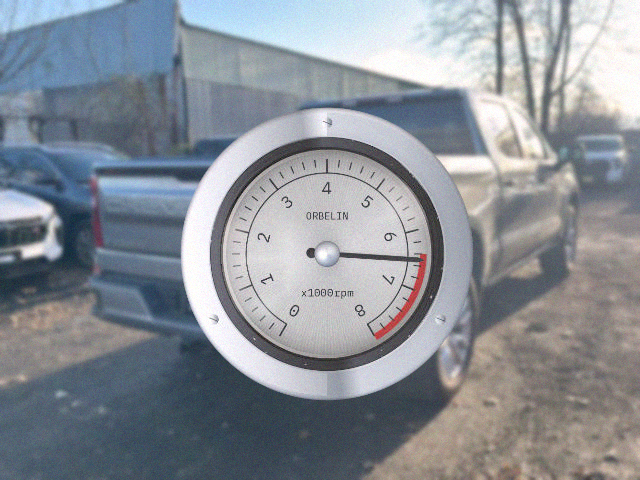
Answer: 6500 rpm
